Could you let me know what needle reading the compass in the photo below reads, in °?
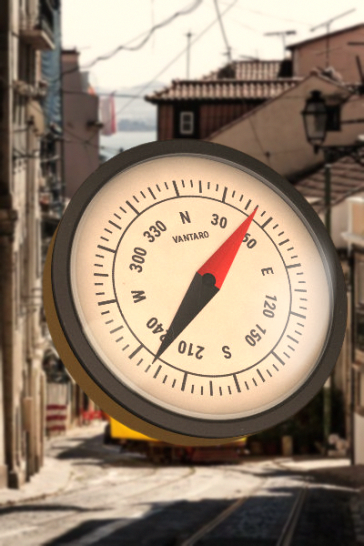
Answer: 50 °
